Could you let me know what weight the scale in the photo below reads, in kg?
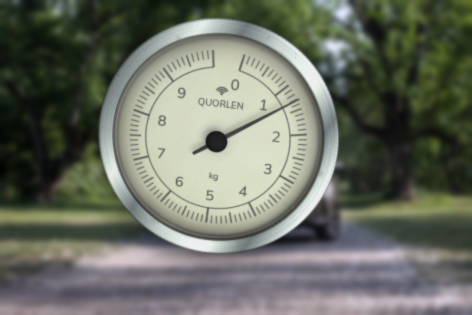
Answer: 1.3 kg
